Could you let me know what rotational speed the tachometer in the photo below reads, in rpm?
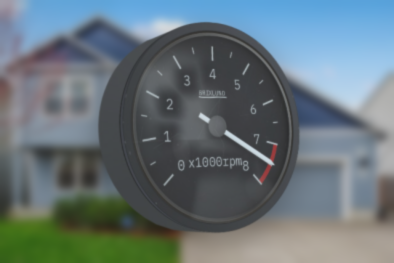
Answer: 7500 rpm
